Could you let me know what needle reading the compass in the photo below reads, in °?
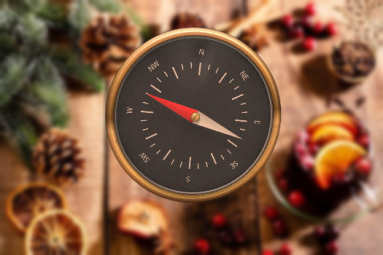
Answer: 290 °
